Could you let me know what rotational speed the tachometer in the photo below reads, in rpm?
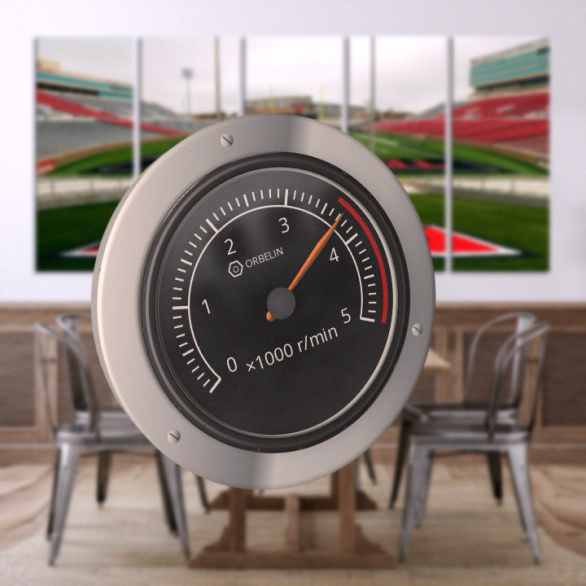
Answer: 3700 rpm
